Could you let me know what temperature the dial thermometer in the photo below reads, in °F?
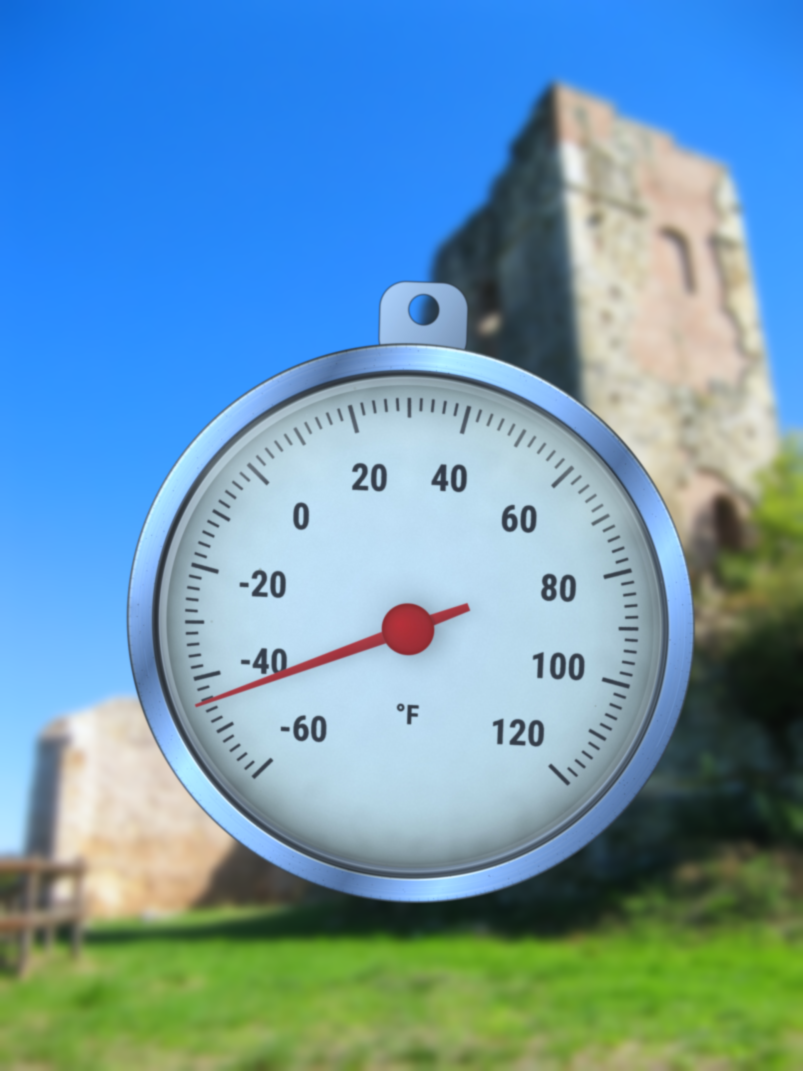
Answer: -44 °F
